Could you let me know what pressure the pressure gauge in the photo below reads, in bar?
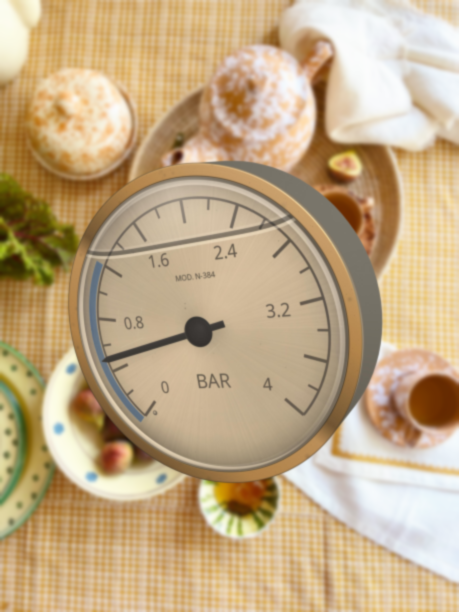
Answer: 0.5 bar
